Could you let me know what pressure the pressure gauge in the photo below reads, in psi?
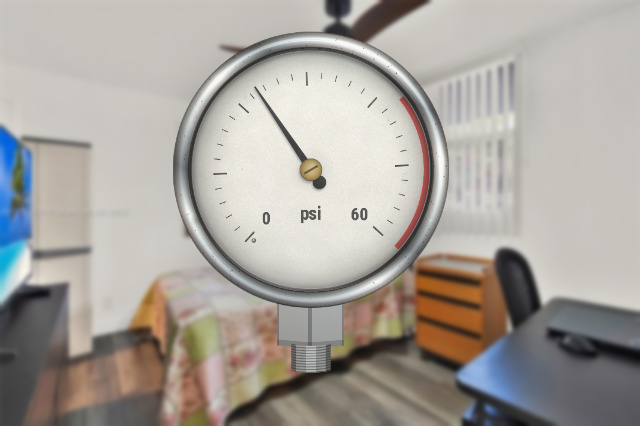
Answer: 23 psi
